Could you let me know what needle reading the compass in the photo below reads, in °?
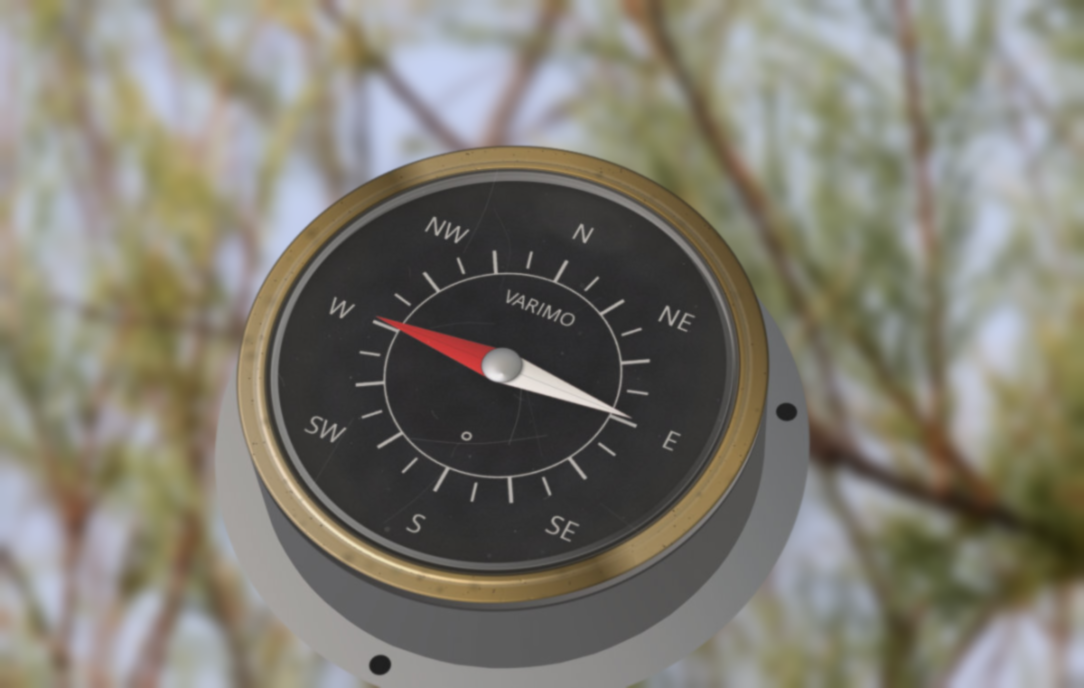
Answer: 270 °
